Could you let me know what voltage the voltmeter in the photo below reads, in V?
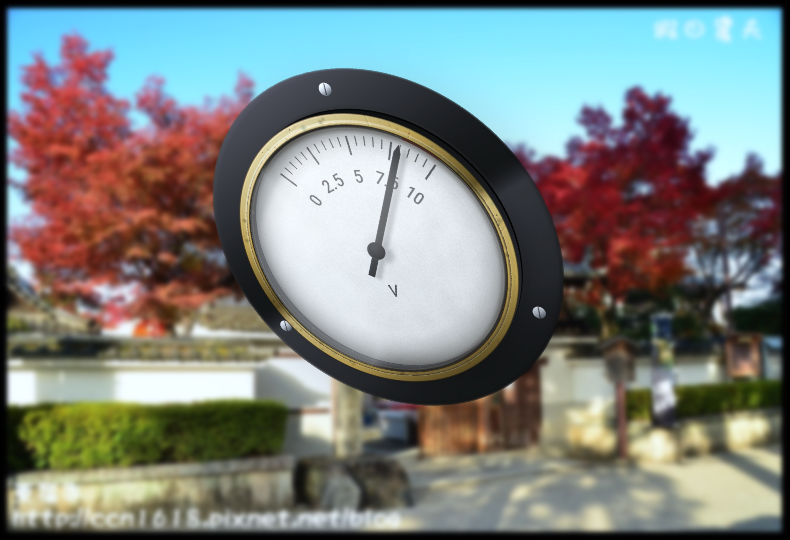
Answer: 8 V
